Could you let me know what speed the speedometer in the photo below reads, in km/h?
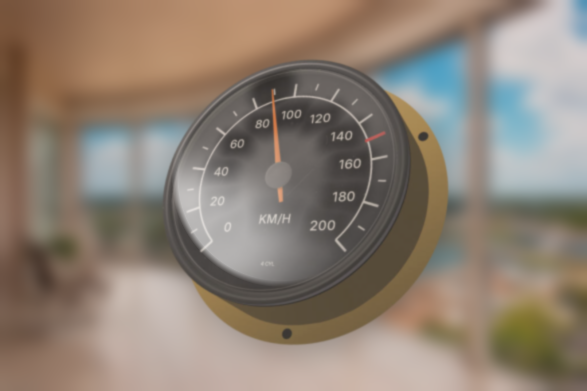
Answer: 90 km/h
